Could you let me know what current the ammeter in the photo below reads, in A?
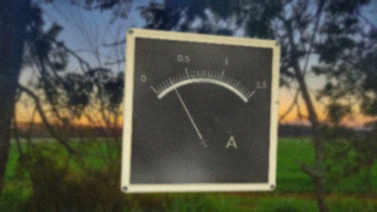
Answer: 0.25 A
